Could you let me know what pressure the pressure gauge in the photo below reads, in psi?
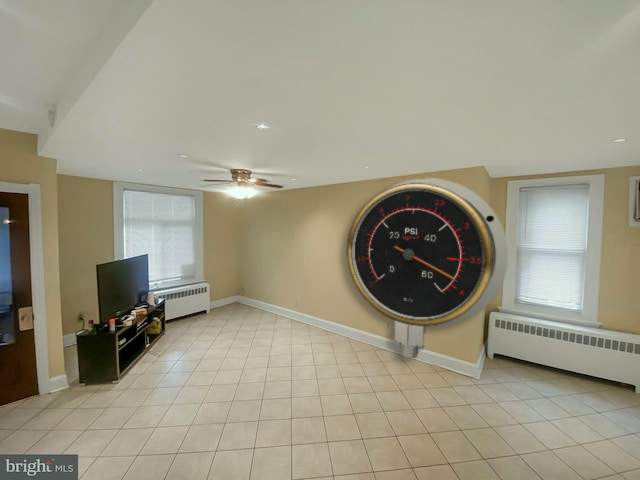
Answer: 55 psi
